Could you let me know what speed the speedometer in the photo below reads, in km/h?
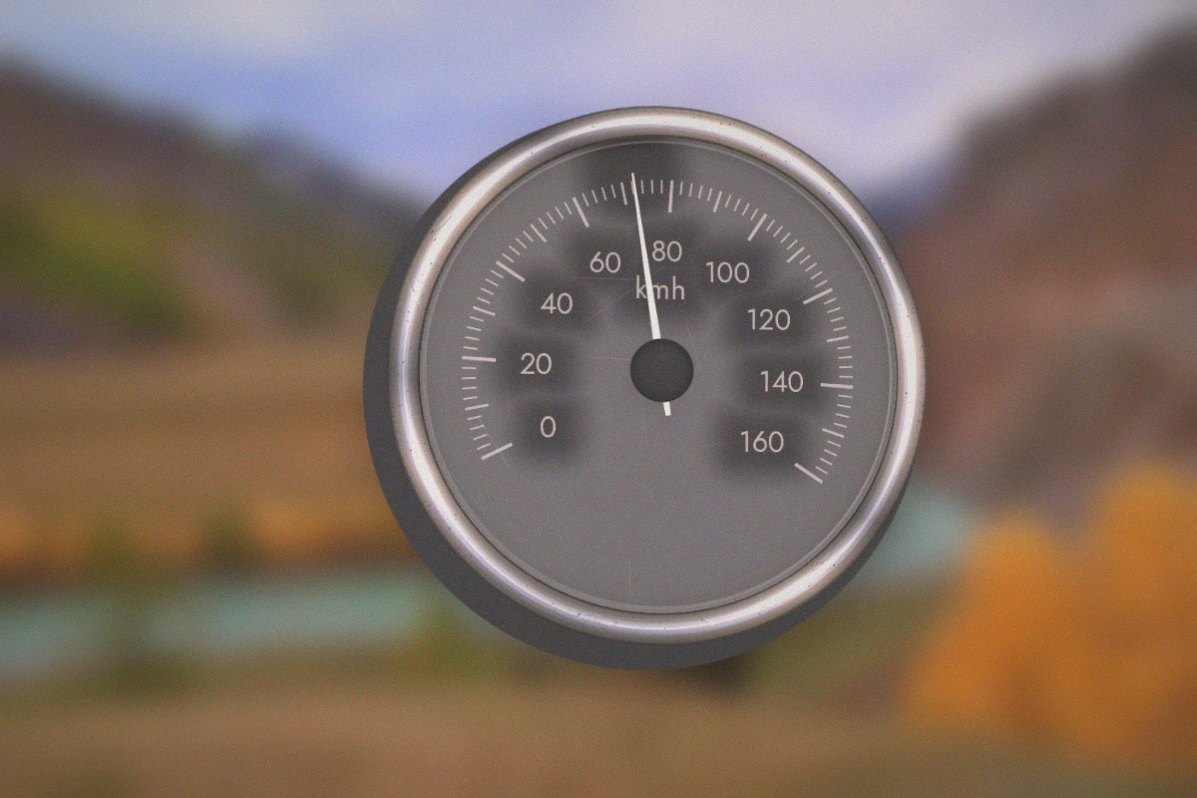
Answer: 72 km/h
